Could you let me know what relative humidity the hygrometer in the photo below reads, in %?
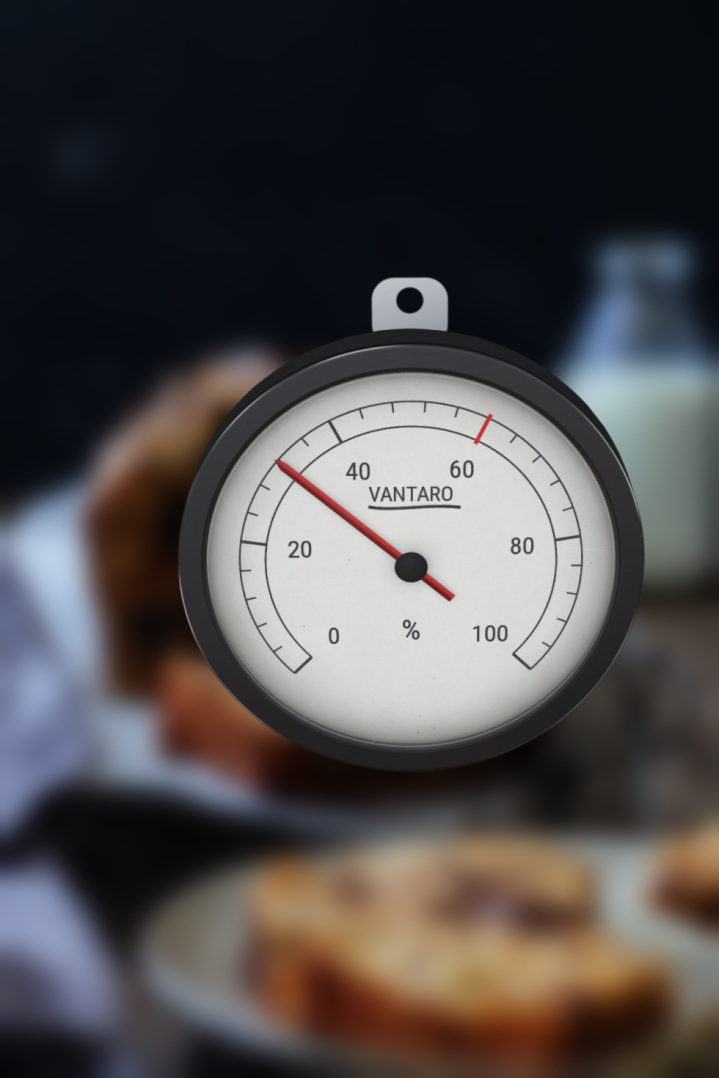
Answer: 32 %
